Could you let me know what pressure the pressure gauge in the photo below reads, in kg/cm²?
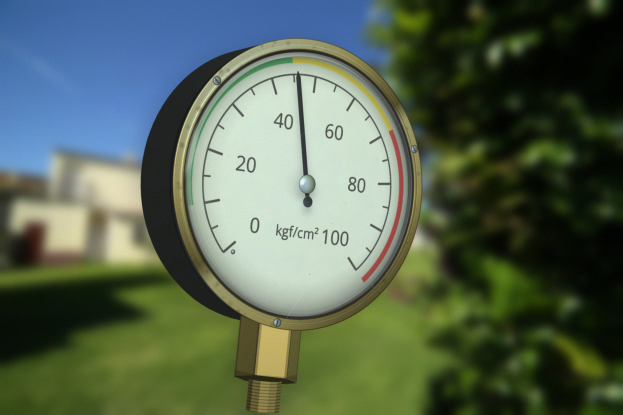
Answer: 45 kg/cm²
